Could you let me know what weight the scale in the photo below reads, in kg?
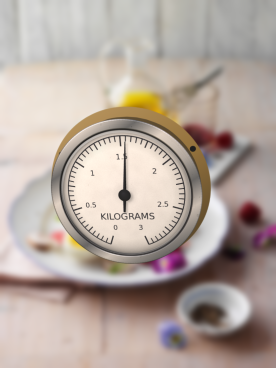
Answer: 1.55 kg
